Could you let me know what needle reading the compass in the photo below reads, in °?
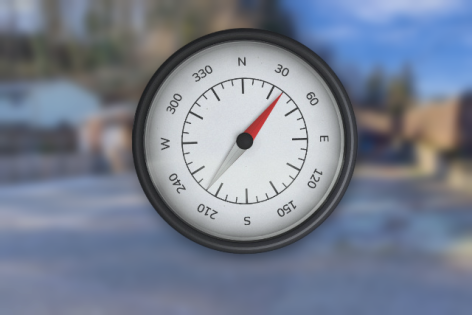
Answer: 40 °
